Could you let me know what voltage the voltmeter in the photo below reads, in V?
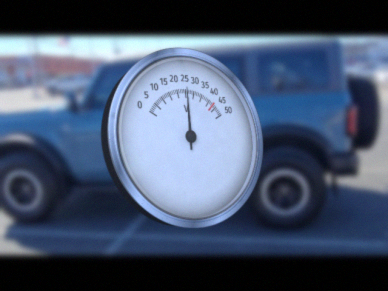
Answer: 25 V
